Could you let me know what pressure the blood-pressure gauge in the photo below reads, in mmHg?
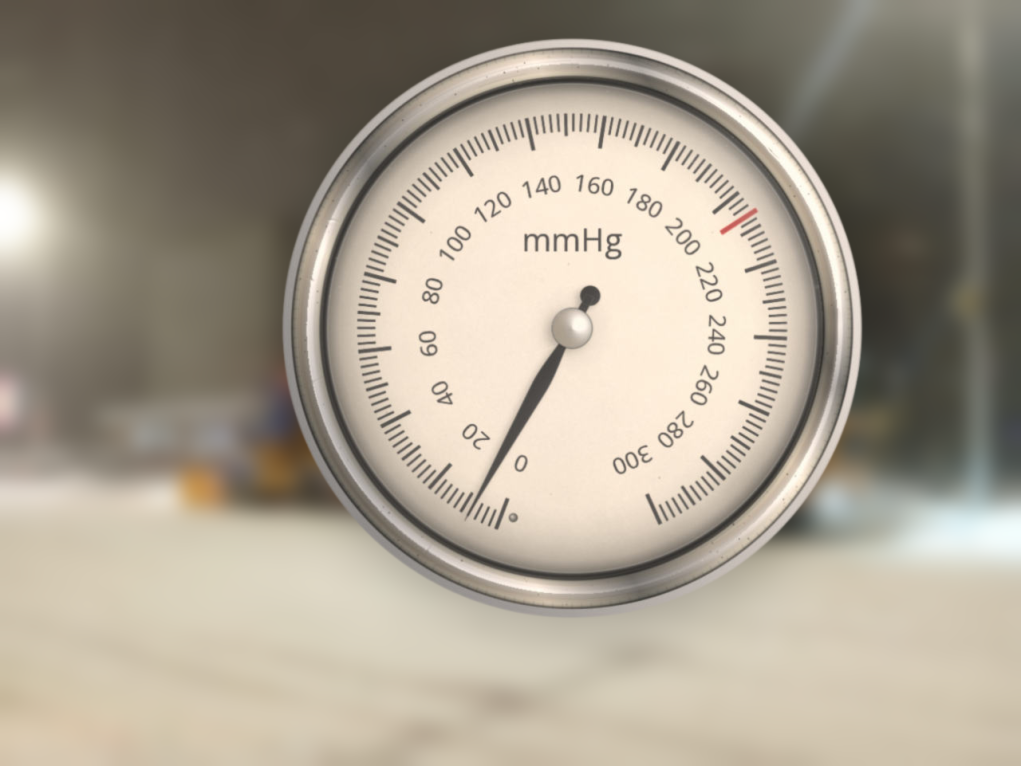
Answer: 8 mmHg
